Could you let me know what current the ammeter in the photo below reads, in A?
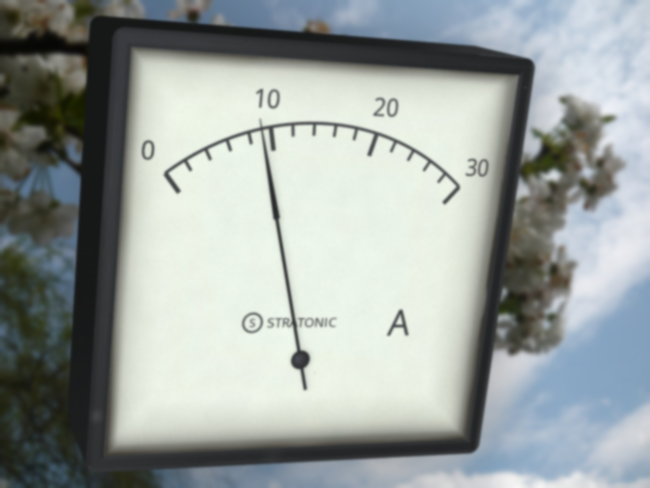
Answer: 9 A
